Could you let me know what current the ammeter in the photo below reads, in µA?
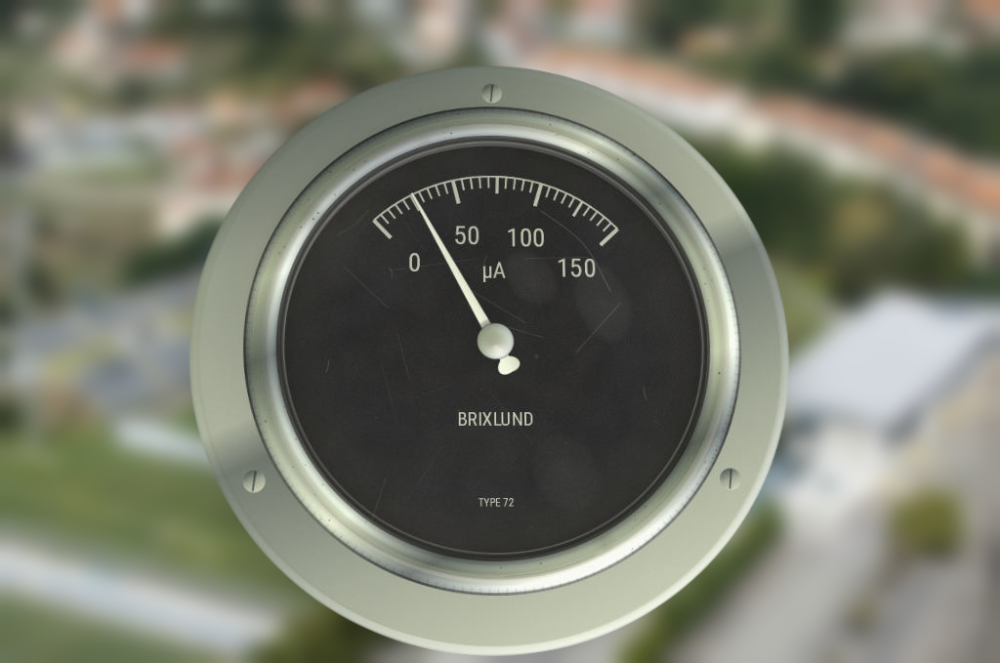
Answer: 25 µA
